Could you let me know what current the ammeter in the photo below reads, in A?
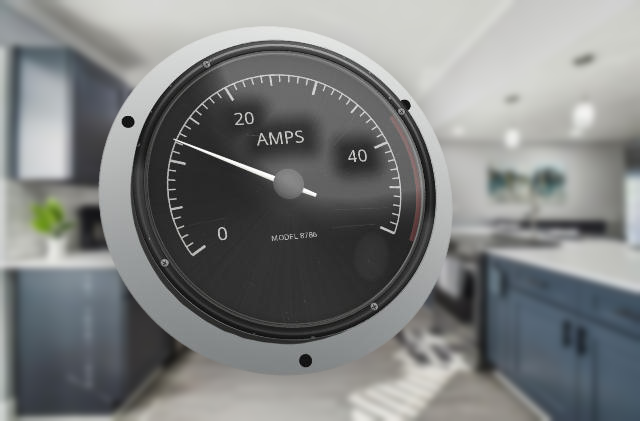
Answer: 12 A
